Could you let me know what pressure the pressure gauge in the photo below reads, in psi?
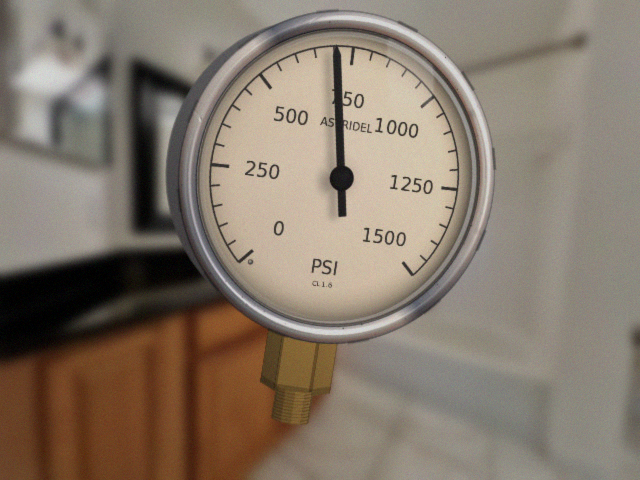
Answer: 700 psi
